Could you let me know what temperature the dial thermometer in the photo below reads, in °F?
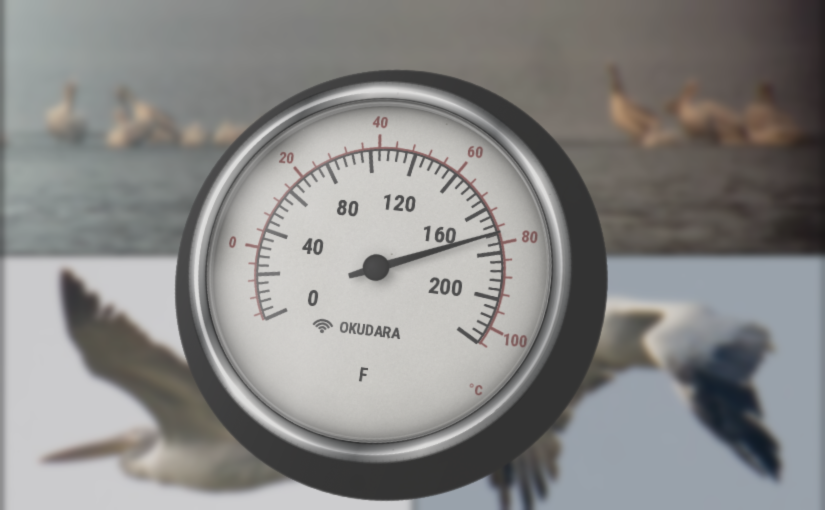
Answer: 172 °F
